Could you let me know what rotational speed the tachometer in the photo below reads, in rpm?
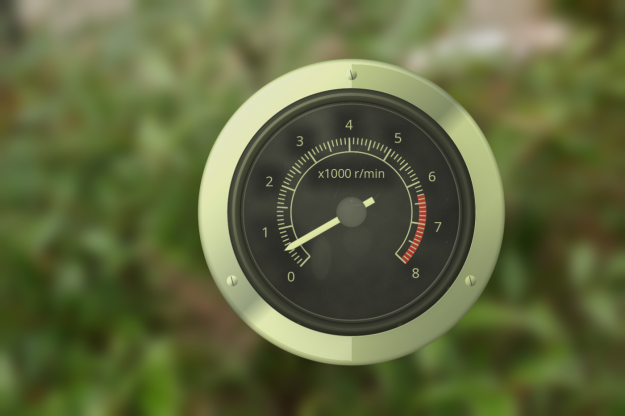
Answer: 500 rpm
